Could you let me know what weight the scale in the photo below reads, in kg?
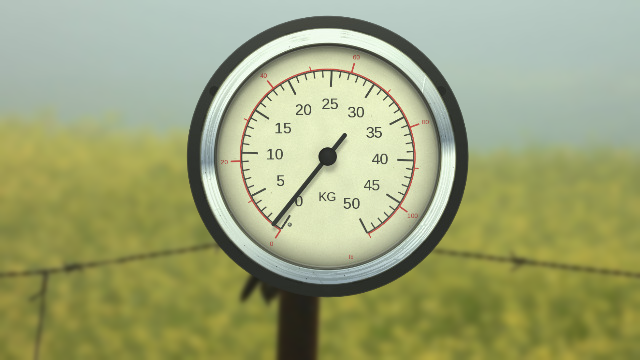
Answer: 1 kg
